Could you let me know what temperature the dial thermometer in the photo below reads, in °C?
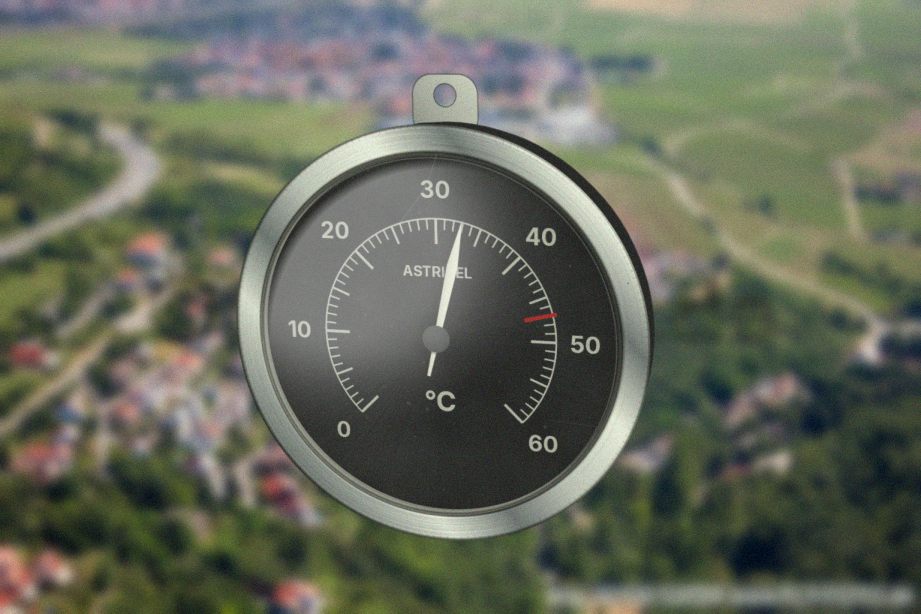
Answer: 33 °C
